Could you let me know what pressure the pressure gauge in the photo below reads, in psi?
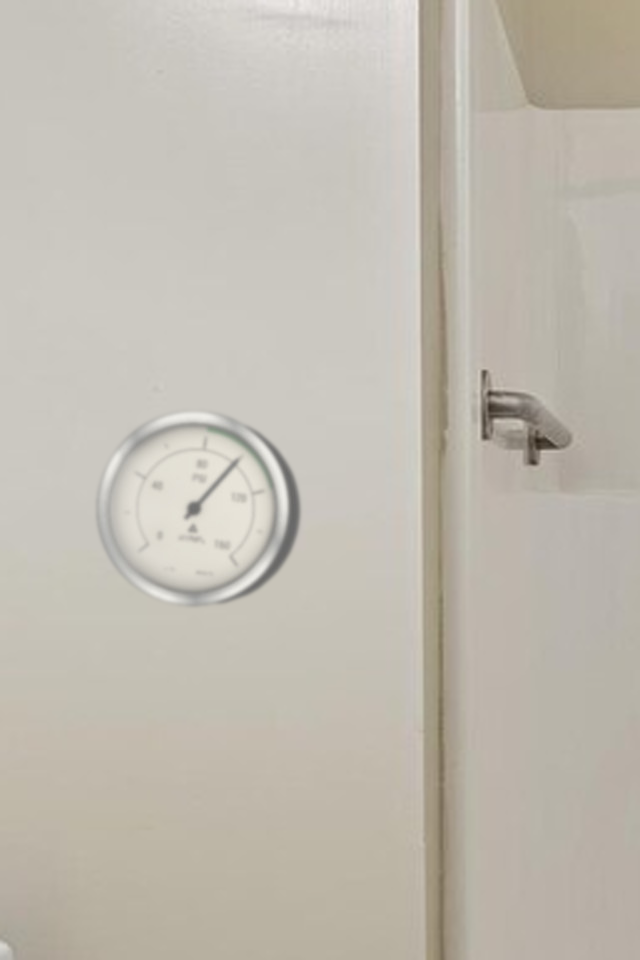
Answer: 100 psi
